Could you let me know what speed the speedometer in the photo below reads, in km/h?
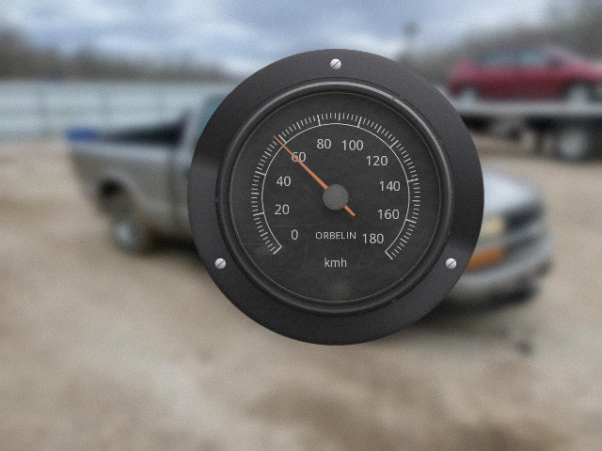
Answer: 58 km/h
